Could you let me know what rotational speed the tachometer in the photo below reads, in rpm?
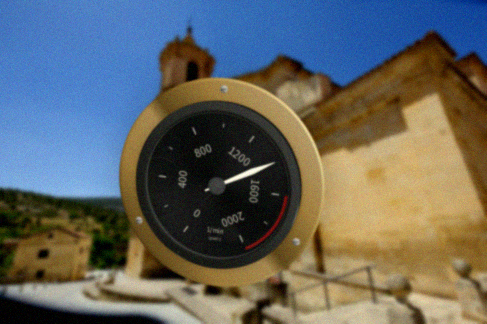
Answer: 1400 rpm
